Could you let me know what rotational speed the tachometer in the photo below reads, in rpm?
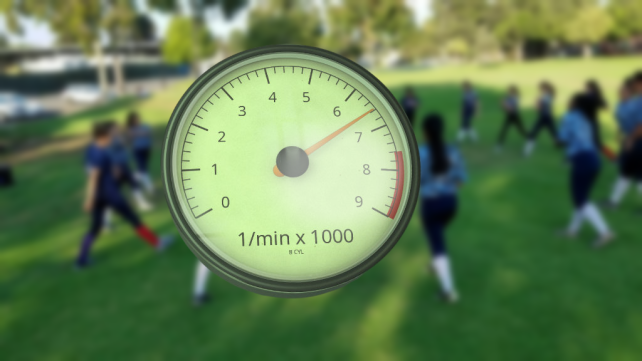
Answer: 6600 rpm
